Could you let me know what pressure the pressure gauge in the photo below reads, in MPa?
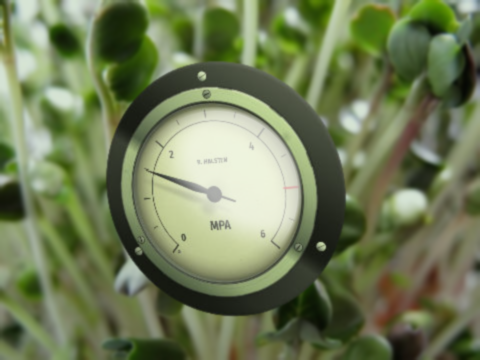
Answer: 1.5 MPa
